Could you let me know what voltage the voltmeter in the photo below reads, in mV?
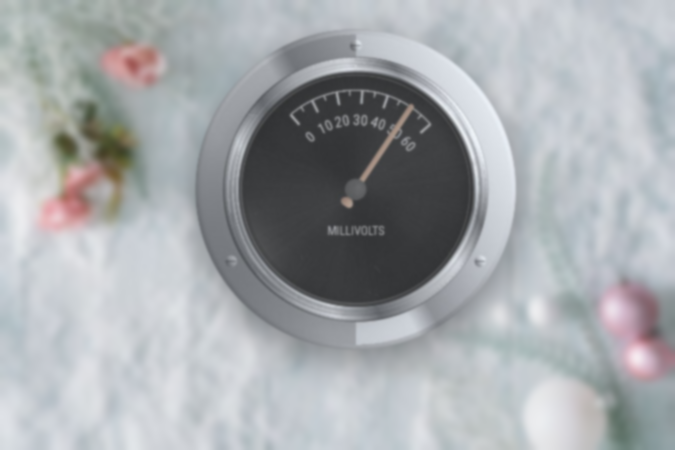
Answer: 50 mV
